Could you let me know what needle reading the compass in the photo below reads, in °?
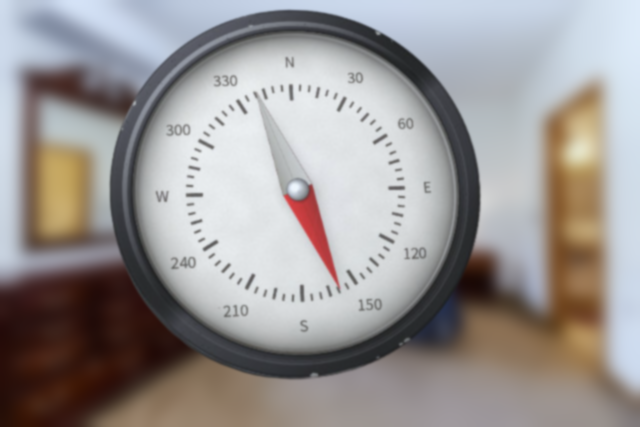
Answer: 160 °
